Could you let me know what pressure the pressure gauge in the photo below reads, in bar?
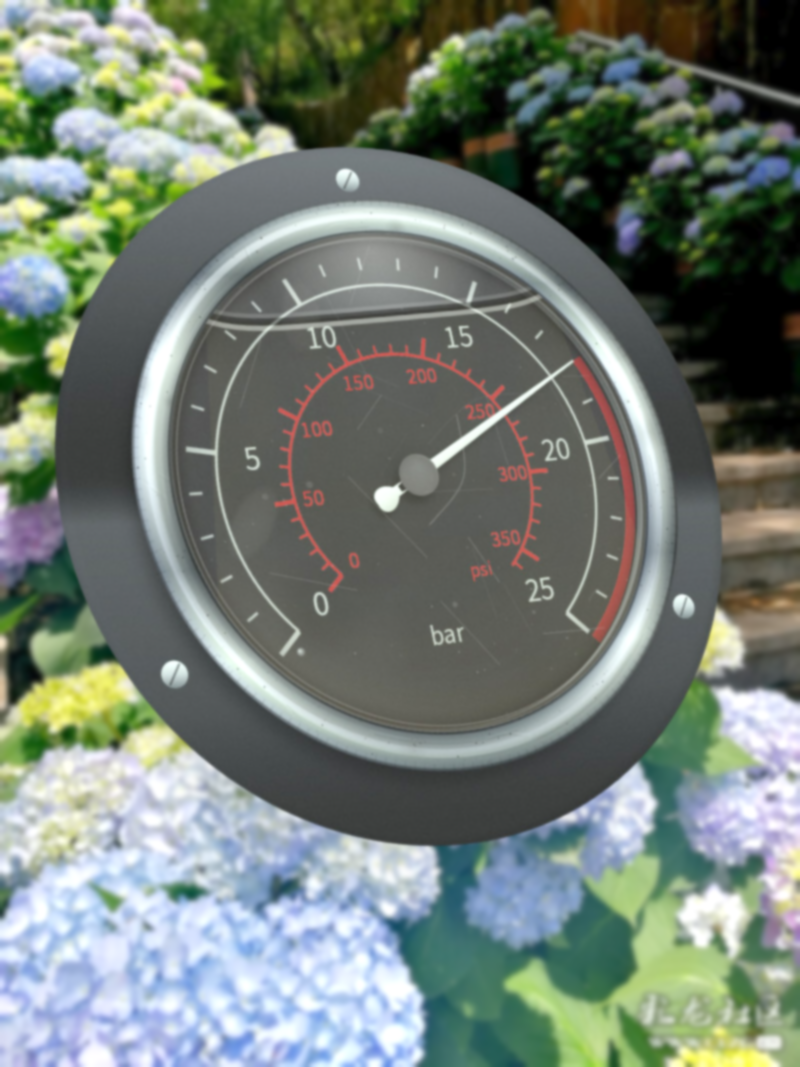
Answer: 18 bar
